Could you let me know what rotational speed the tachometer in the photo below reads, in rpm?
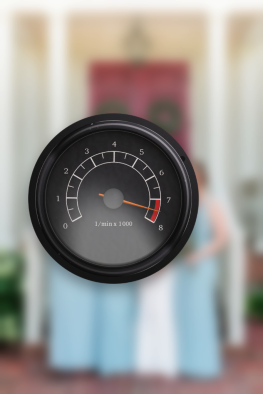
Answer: 7500 rpm
